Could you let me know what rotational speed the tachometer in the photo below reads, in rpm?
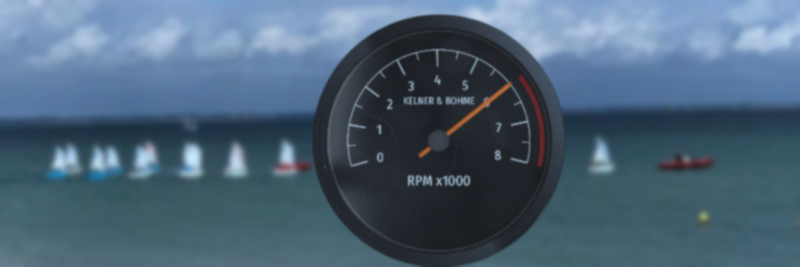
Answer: 6000 rpm
